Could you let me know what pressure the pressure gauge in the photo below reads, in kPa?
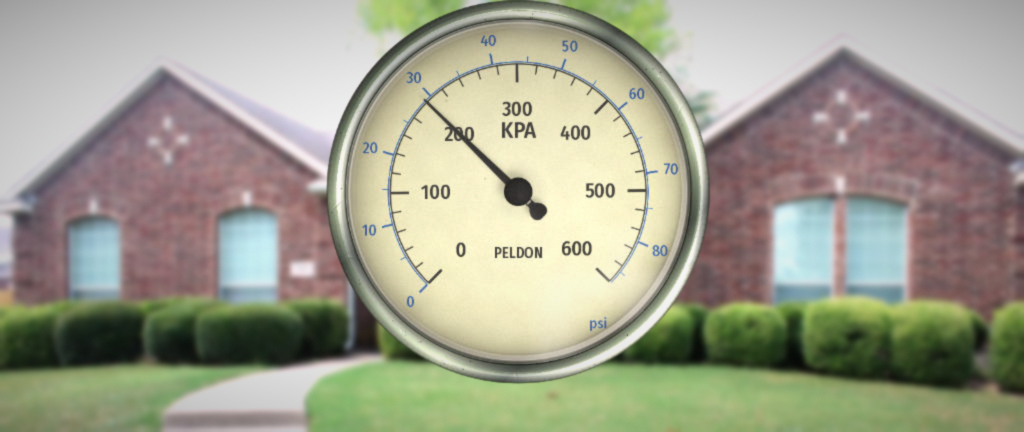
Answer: 200 kPa
